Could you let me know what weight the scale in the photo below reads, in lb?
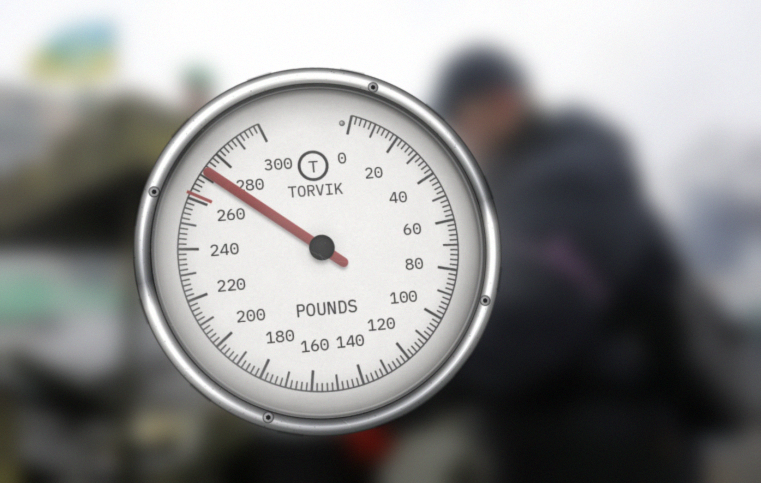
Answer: 272 lb
